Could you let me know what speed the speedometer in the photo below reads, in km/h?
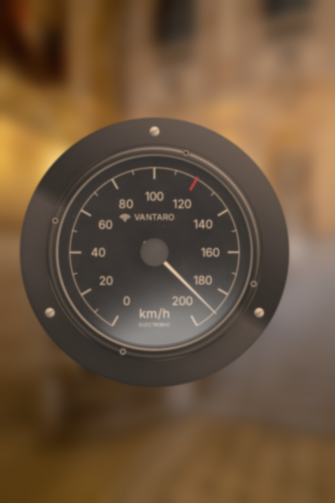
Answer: 190 km/h
